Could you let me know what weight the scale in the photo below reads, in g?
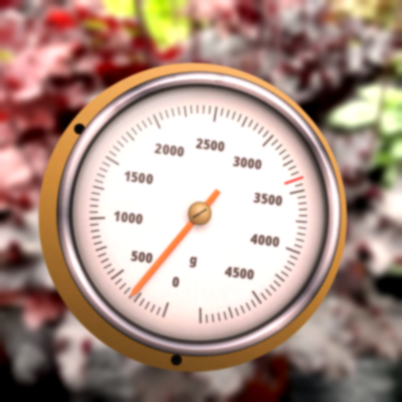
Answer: 300 g
